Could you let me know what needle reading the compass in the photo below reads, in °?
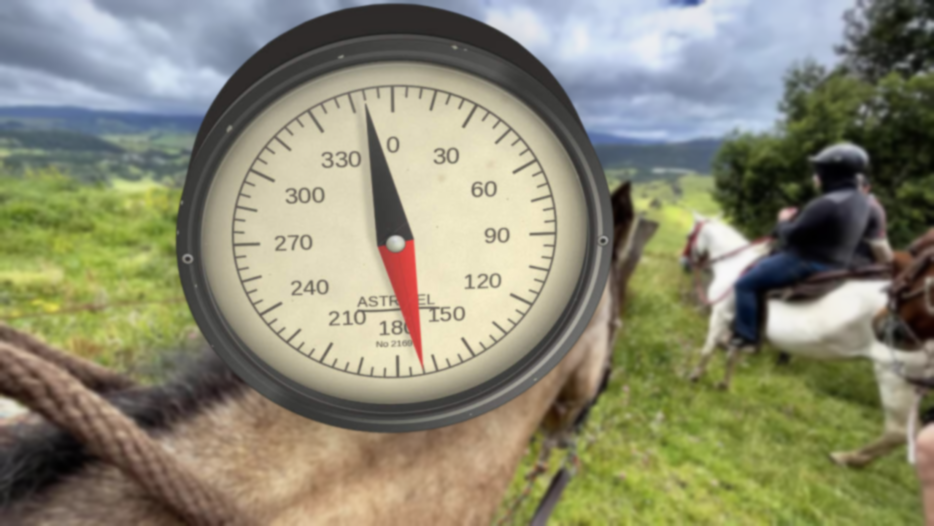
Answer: 170 °
